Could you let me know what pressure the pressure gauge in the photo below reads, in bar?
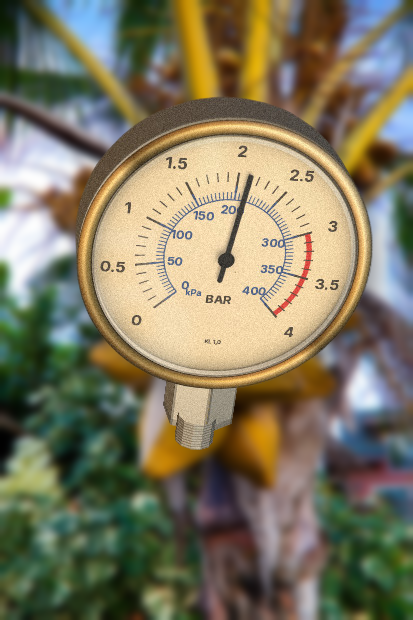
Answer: 2.1 bar
